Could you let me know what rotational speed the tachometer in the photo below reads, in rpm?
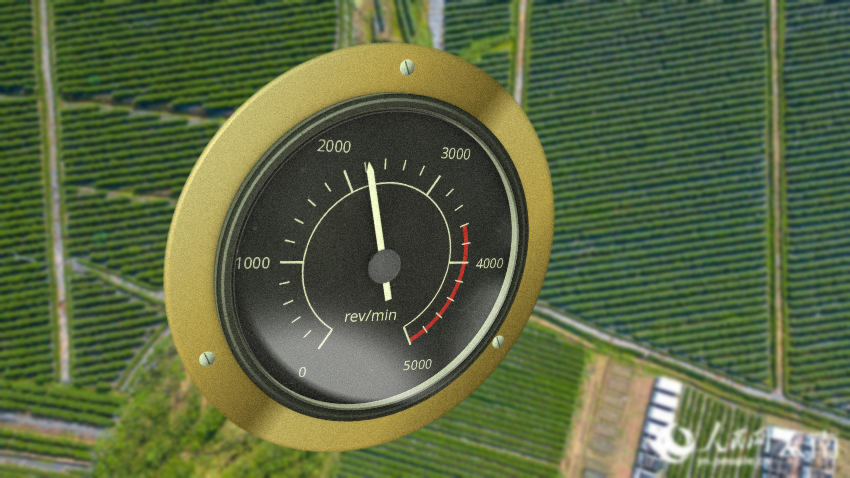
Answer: 2200 rpm
